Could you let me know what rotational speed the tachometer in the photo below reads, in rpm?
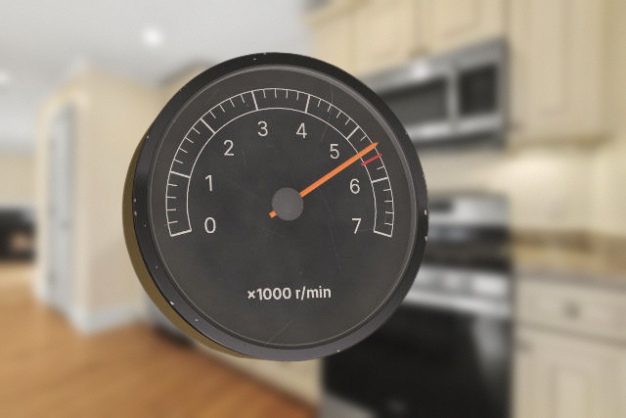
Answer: 5400 rpm
